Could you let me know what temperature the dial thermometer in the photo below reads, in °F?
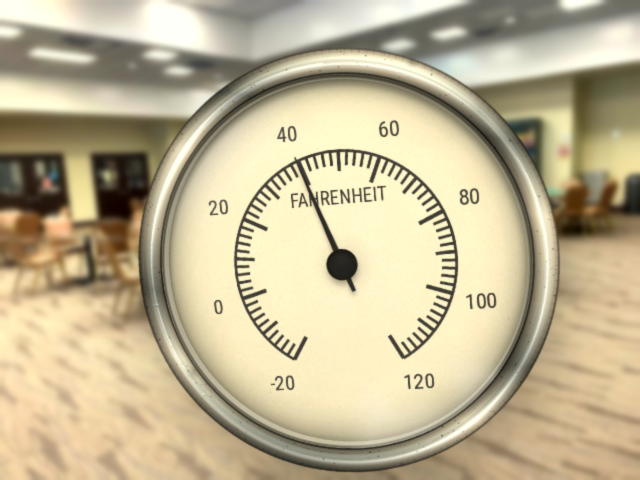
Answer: 40 °F
